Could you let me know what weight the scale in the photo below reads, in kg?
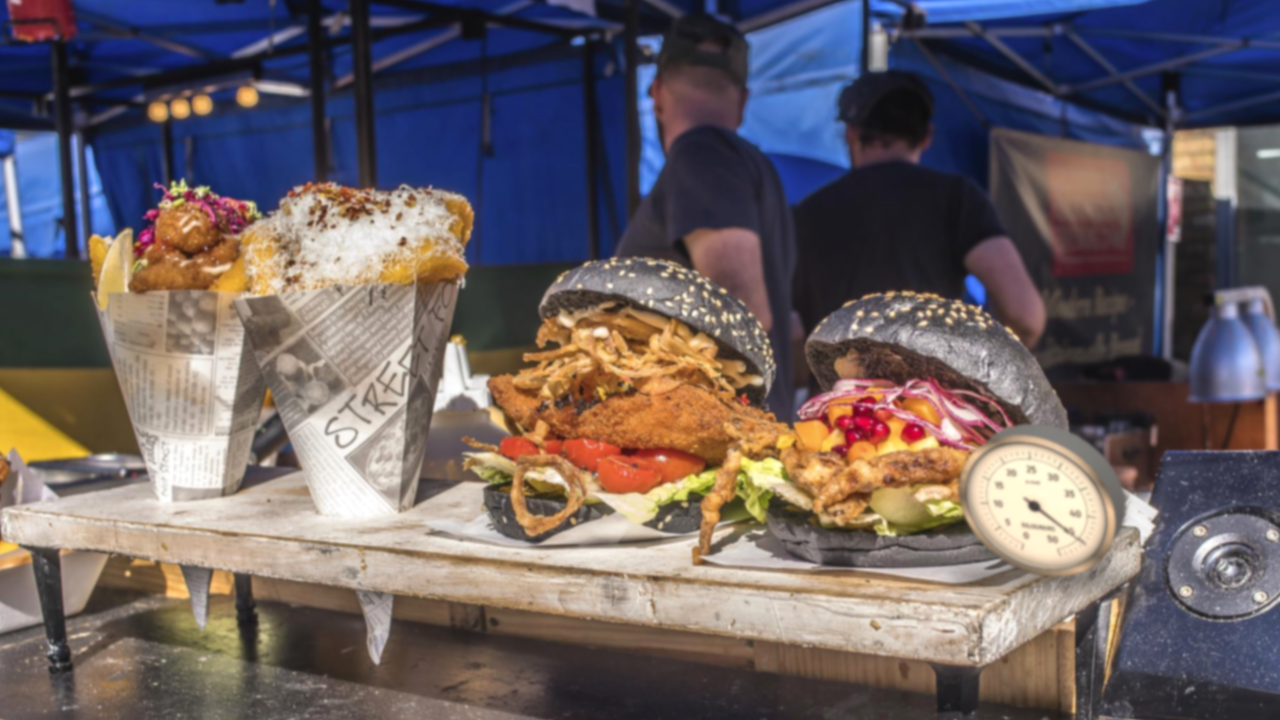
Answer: 45 kg
